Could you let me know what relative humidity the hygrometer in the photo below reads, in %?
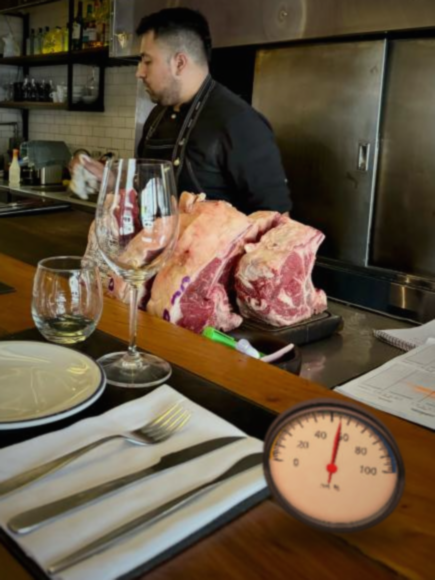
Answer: 55 %
